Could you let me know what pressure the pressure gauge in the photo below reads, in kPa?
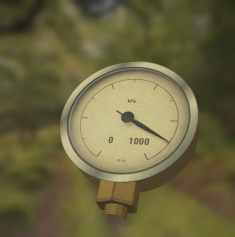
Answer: 900 kPa
